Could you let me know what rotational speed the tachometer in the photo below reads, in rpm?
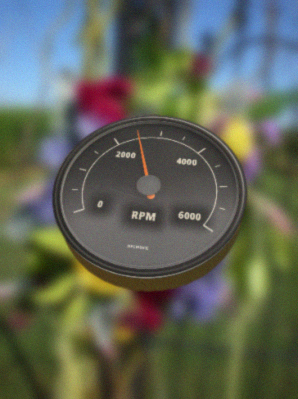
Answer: 2500 rpm
